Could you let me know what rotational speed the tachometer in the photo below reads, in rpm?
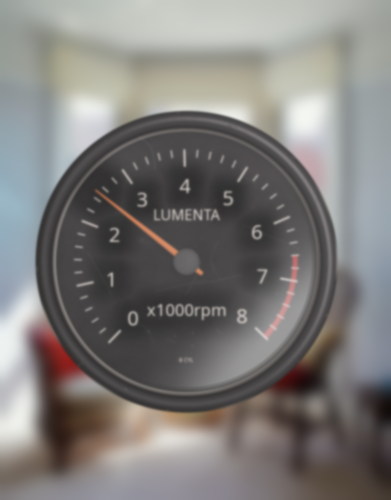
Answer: 2500 rpm
